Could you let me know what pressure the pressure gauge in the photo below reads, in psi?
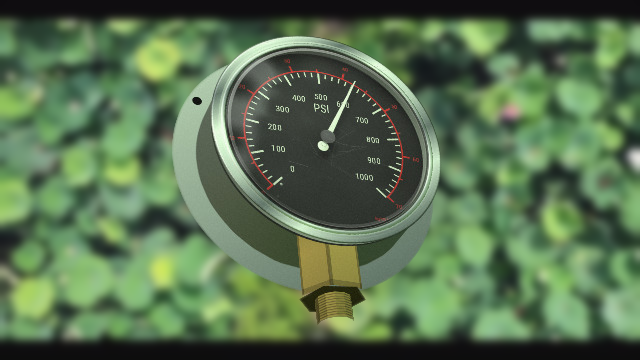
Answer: 600 psi
